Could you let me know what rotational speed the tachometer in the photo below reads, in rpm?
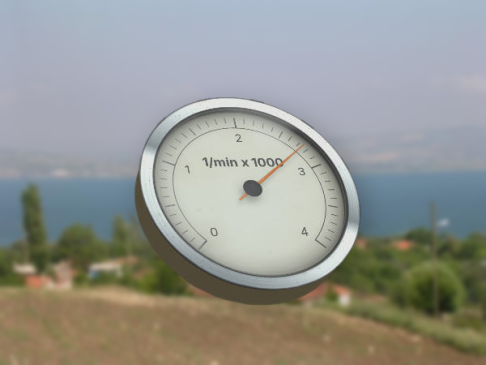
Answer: 2750 rpm
